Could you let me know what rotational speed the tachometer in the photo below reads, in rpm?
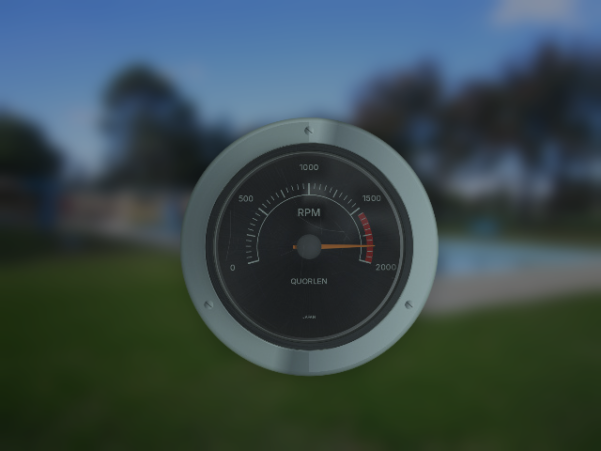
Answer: 1850 rpm
